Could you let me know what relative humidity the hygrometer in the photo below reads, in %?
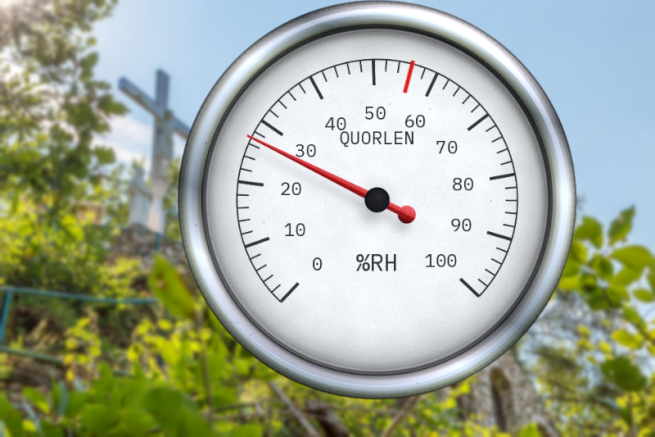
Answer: 27 %
